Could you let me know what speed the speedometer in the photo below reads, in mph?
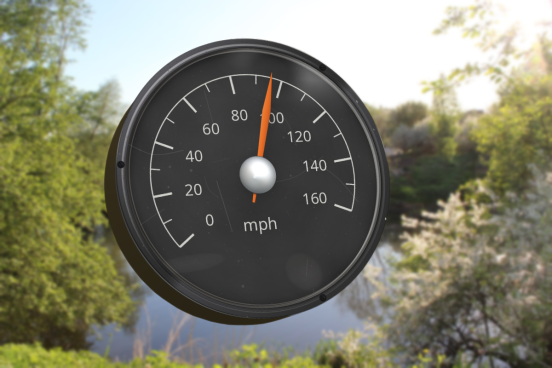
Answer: 95 mph
